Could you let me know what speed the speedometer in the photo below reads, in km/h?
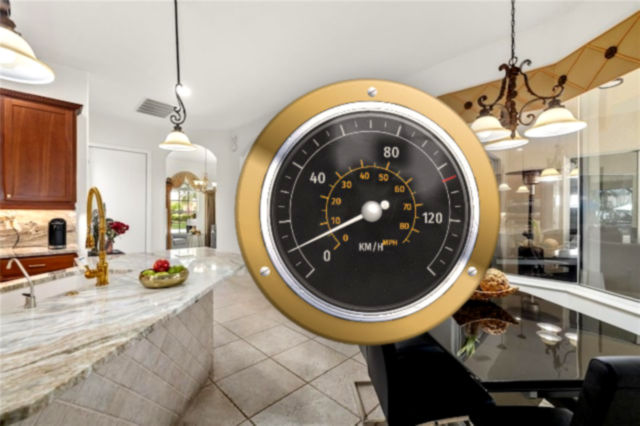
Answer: 10 km/h
